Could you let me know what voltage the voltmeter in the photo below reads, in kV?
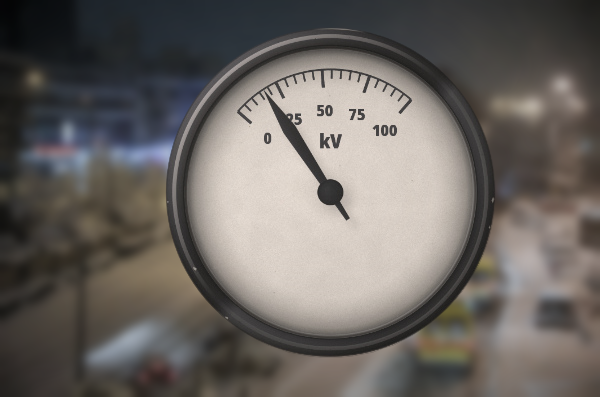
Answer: 17.5 kV
